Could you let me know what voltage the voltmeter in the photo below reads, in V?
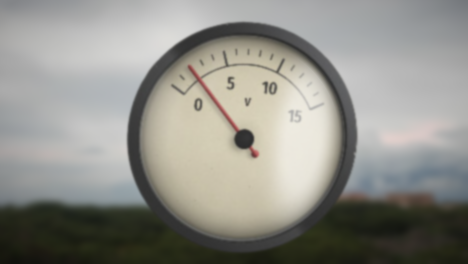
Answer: 2 V
